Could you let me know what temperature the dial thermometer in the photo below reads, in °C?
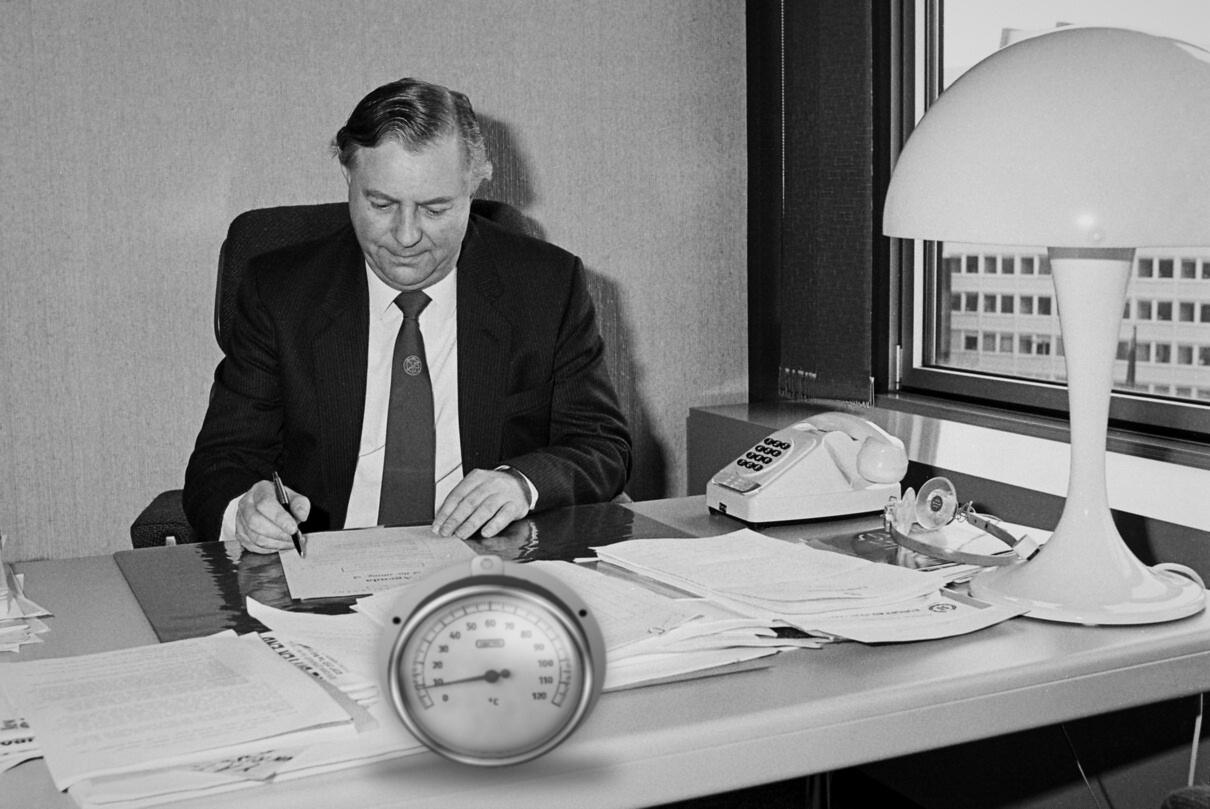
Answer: 10 °C
